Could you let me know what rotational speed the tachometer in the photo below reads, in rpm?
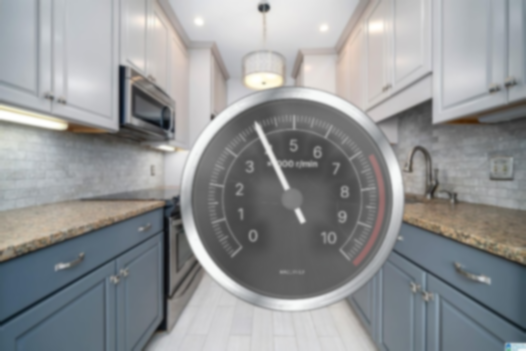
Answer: 4000 rpm
